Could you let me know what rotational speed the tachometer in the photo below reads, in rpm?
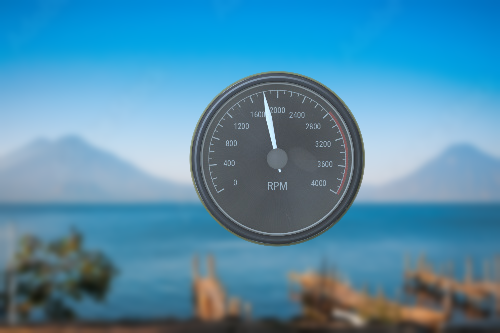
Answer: 1800 rpm
